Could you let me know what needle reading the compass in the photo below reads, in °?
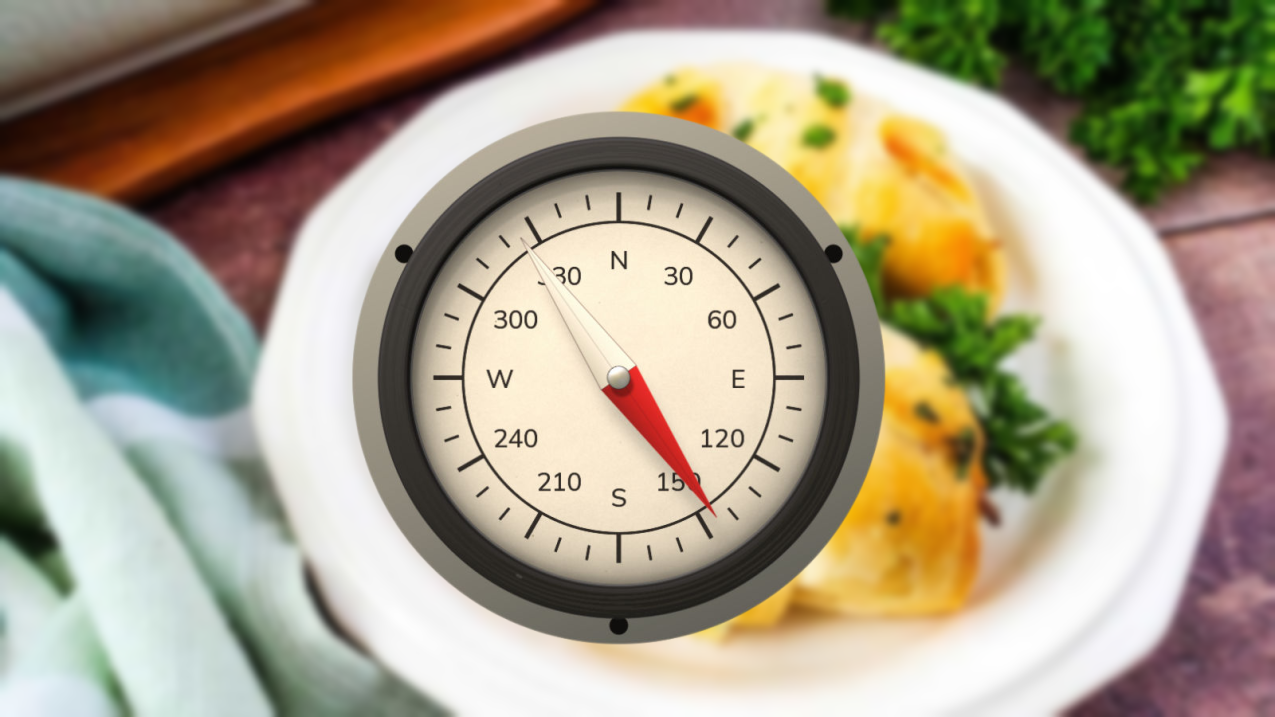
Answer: 145 °
